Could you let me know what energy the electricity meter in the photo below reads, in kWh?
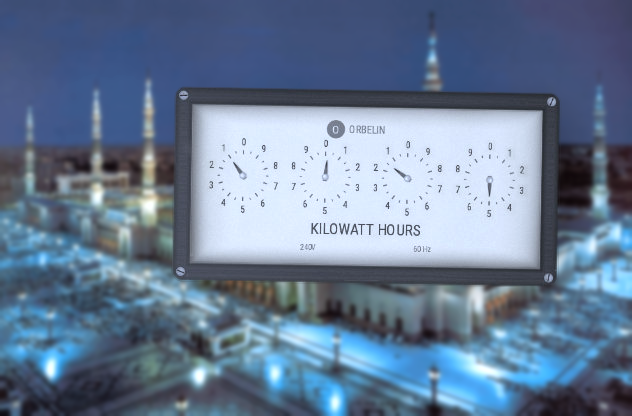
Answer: 1015 kWh
